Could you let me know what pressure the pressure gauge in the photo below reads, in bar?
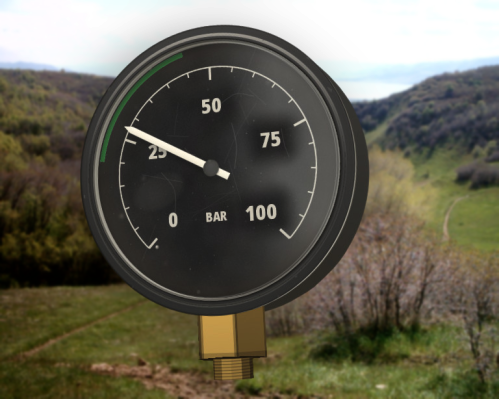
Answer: 27.5 bar
